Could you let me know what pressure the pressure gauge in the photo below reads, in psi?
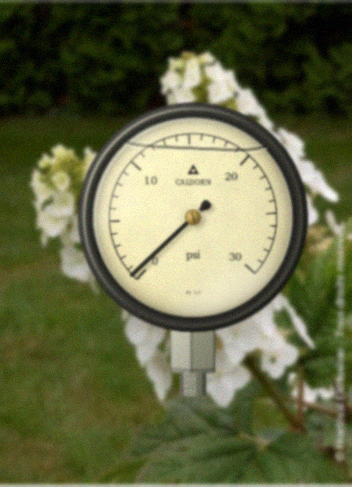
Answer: 0.5 psi
